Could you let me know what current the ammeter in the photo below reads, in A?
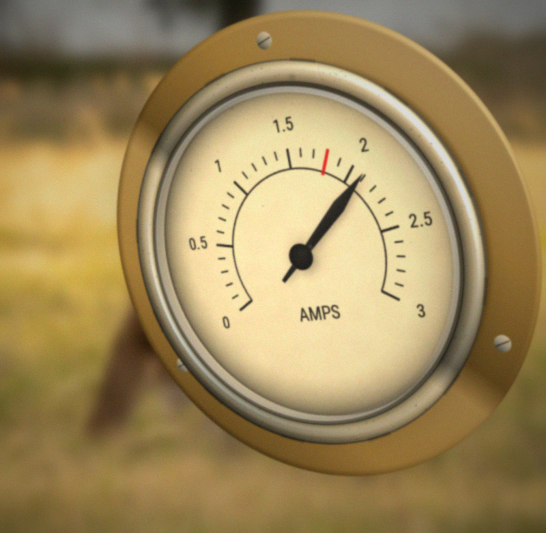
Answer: 2.1 A
